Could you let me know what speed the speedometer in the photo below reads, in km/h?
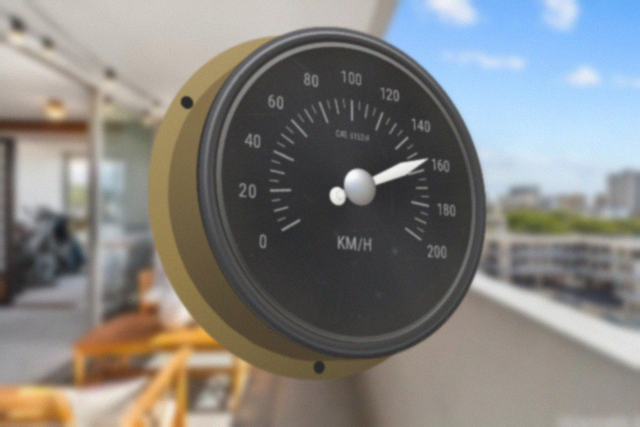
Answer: 155 km/h
